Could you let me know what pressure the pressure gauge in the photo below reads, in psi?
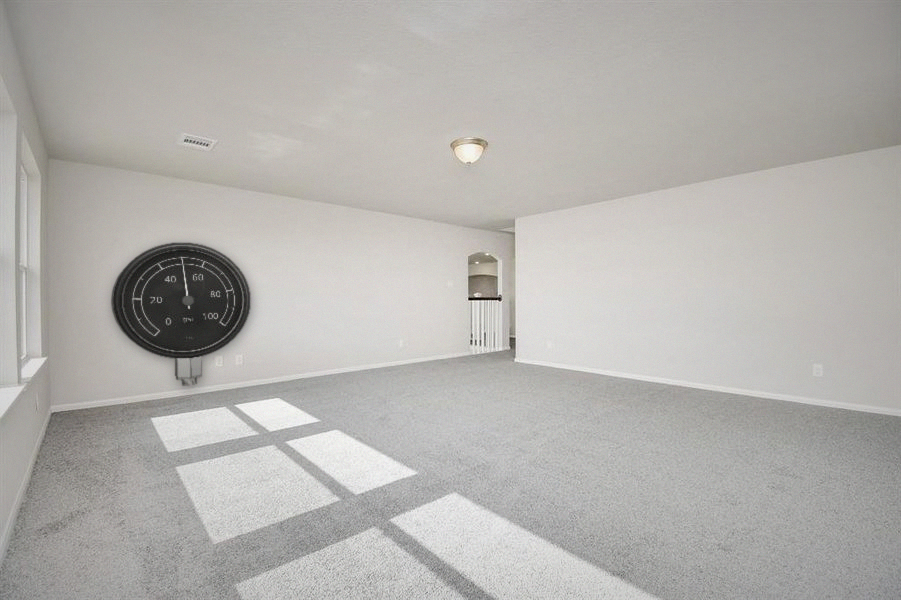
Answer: 50 psi
